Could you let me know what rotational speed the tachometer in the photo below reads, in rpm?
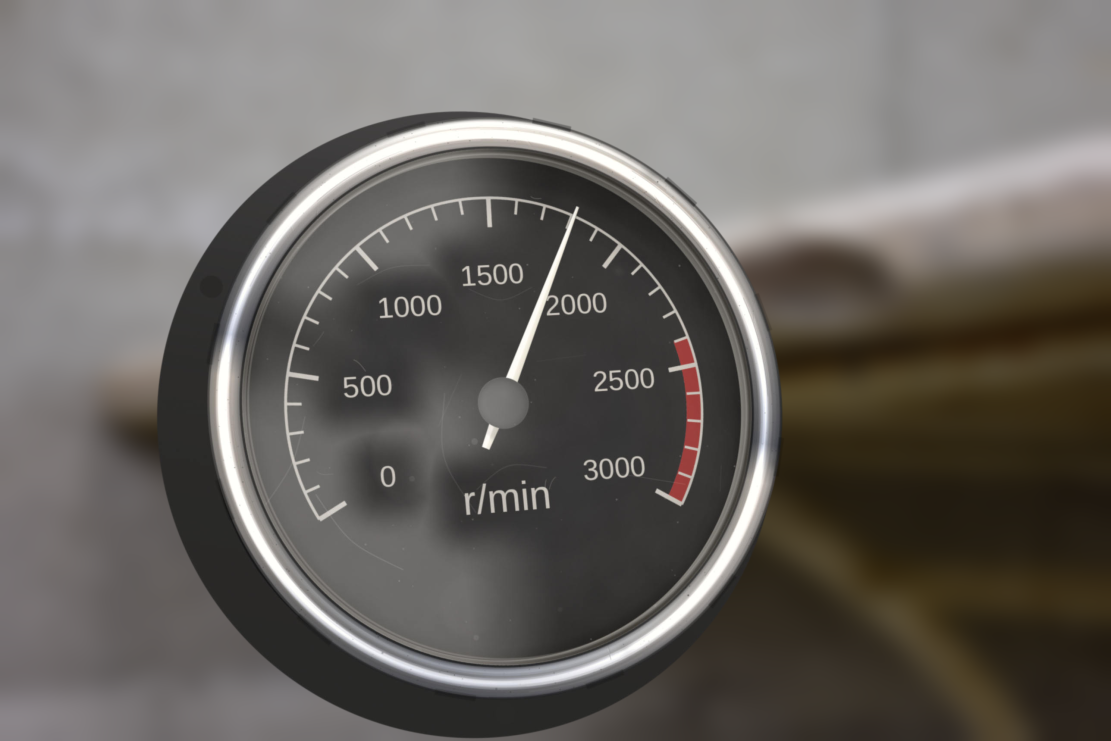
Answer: 1800 rpm
